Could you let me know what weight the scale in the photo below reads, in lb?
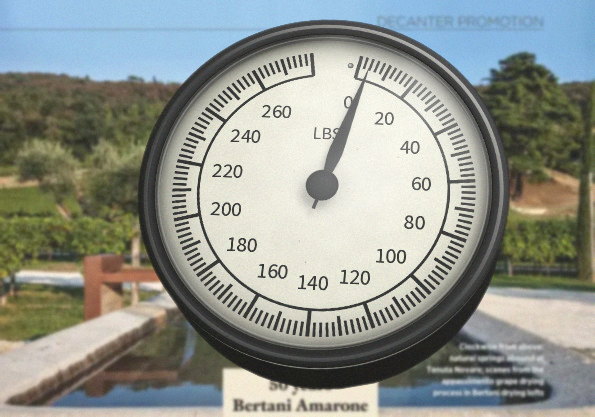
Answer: 4 lb
